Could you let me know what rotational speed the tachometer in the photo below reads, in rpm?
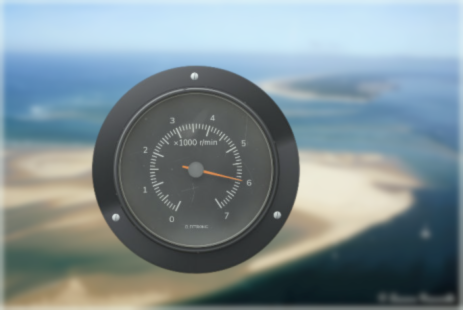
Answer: 6000 rpm
